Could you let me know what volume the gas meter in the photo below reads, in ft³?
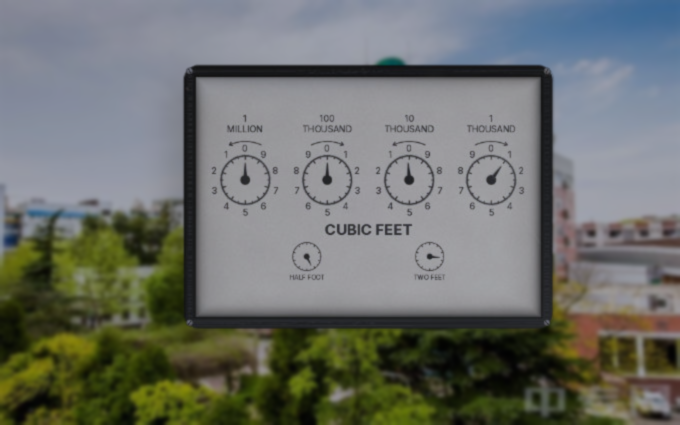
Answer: 100 ft³
